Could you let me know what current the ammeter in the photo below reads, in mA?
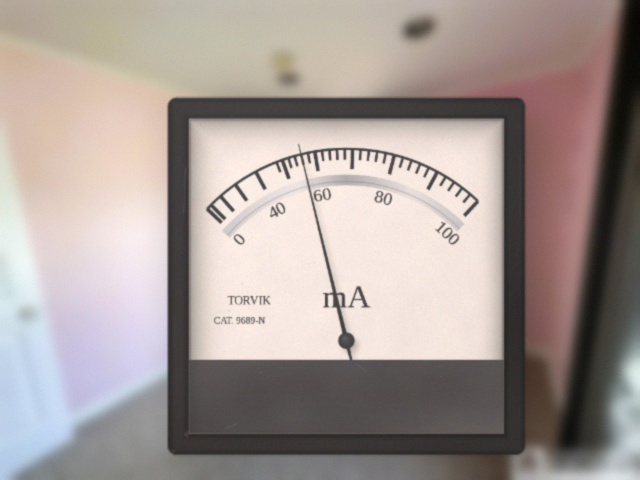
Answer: 56 mA
